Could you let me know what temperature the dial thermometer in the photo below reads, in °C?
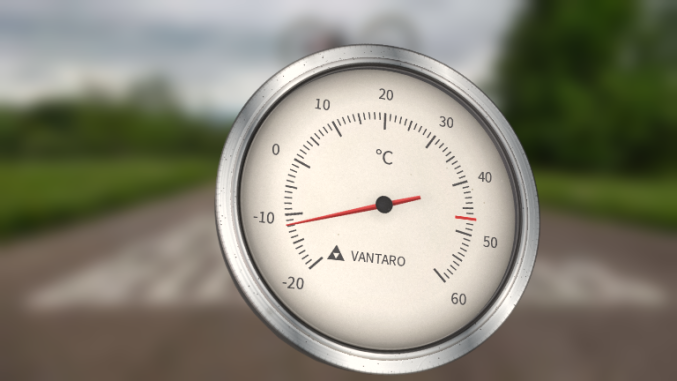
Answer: -12 °C
